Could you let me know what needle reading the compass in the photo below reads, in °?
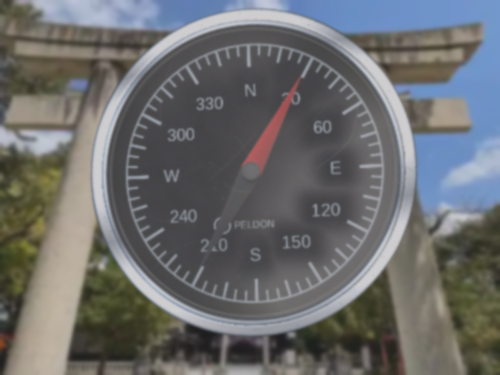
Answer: 30 °
